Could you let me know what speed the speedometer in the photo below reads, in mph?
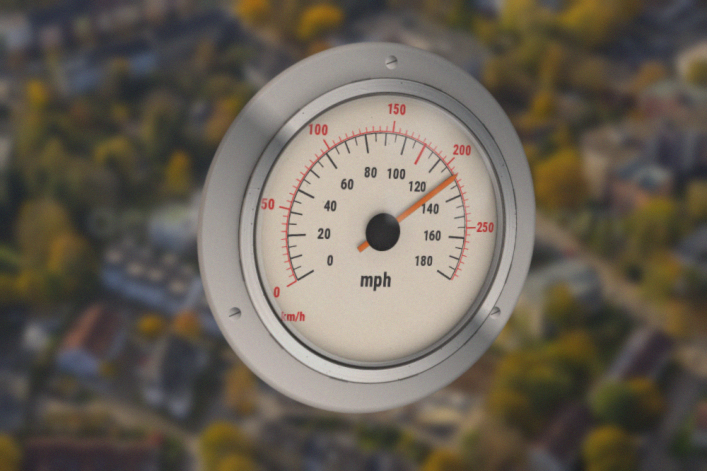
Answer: 130 mph
